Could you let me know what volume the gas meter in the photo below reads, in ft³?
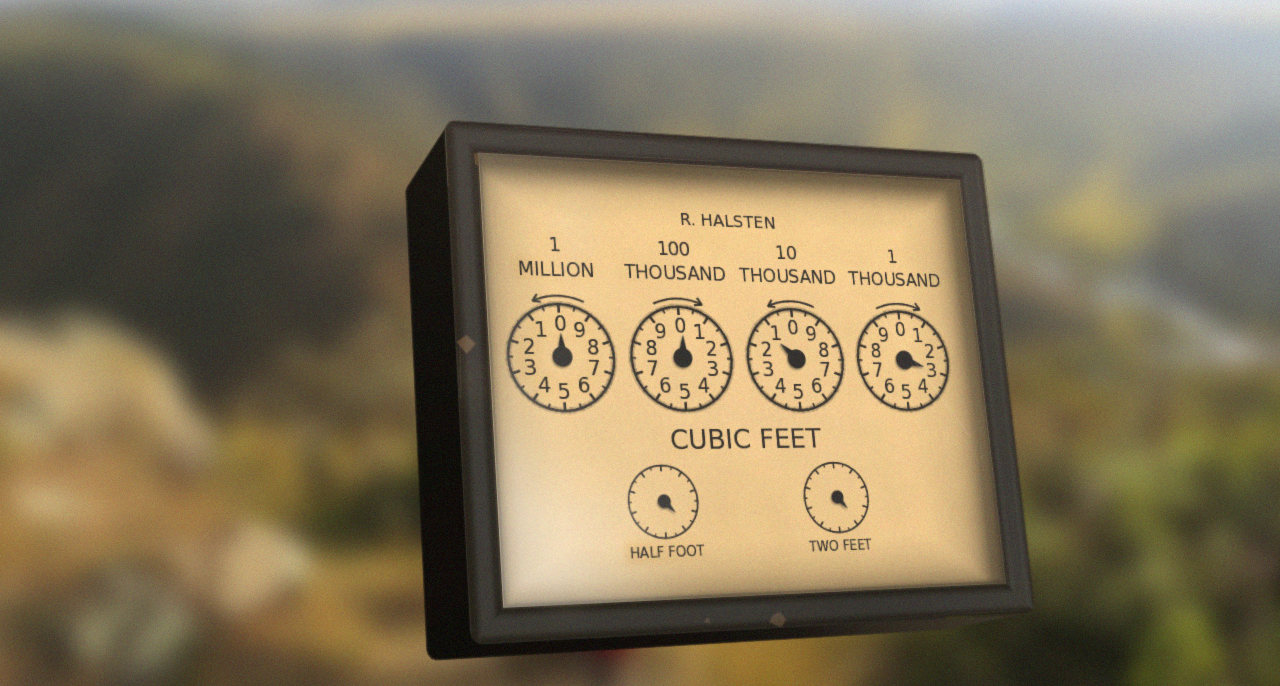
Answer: 1300 ft³
